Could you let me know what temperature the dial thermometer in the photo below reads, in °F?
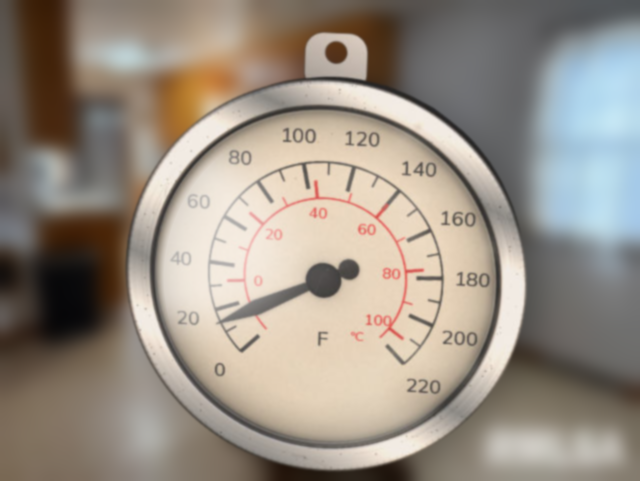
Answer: 15 °F
